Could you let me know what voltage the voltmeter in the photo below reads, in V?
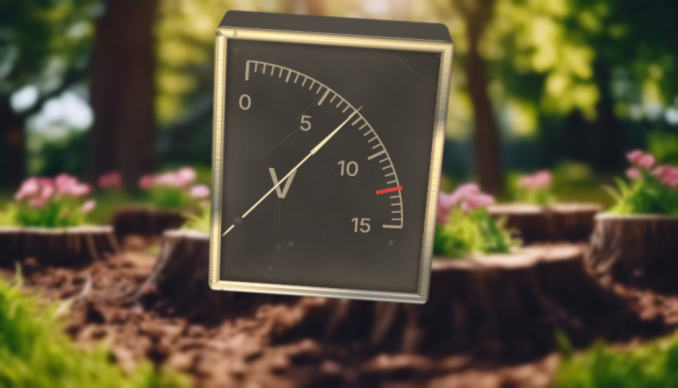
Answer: 7 V
